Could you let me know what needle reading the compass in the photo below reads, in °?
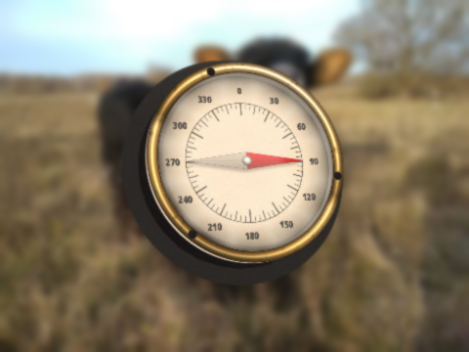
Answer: 90 °
